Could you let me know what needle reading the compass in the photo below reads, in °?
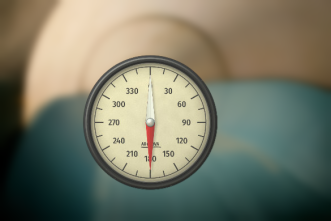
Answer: 180 °
